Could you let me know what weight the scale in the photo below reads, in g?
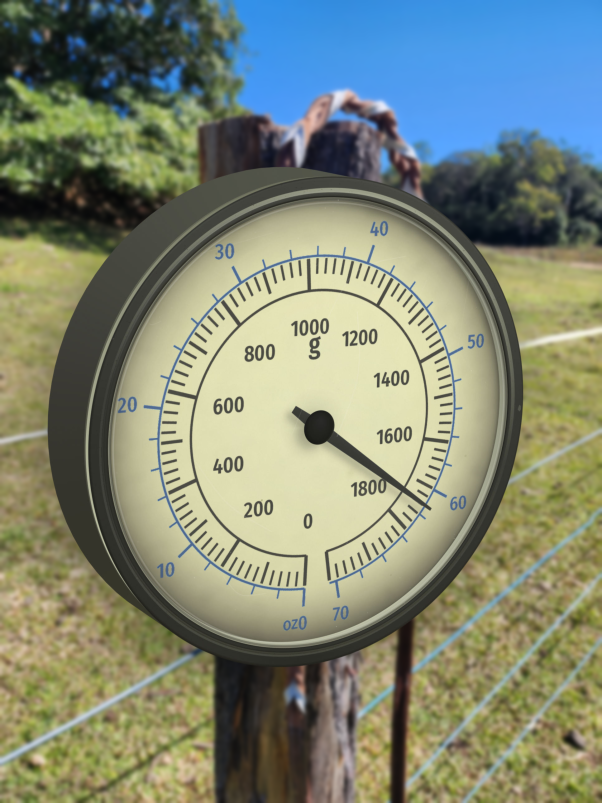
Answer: 1740 g
